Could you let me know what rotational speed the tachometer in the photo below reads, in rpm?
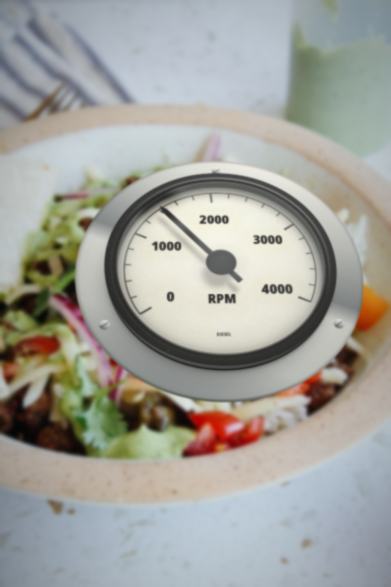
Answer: 1400 rpm
